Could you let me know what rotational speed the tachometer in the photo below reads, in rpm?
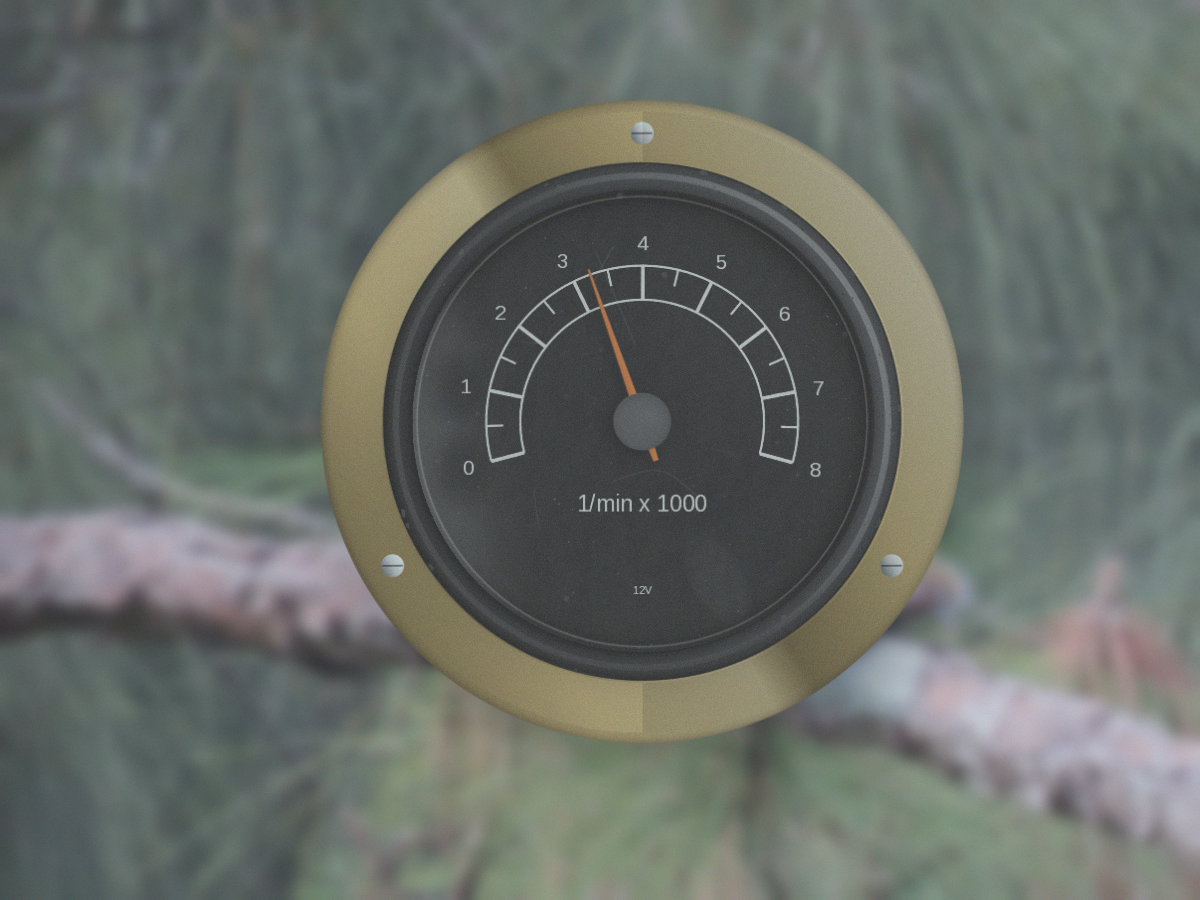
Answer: 3250 rpm
